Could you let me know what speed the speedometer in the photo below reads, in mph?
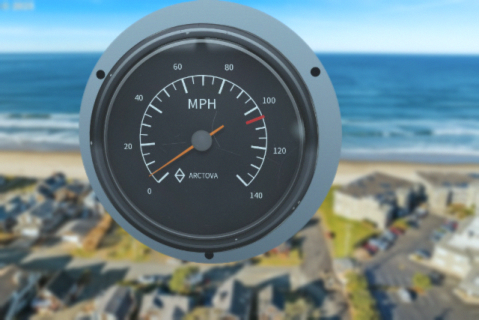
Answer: 5 mph
